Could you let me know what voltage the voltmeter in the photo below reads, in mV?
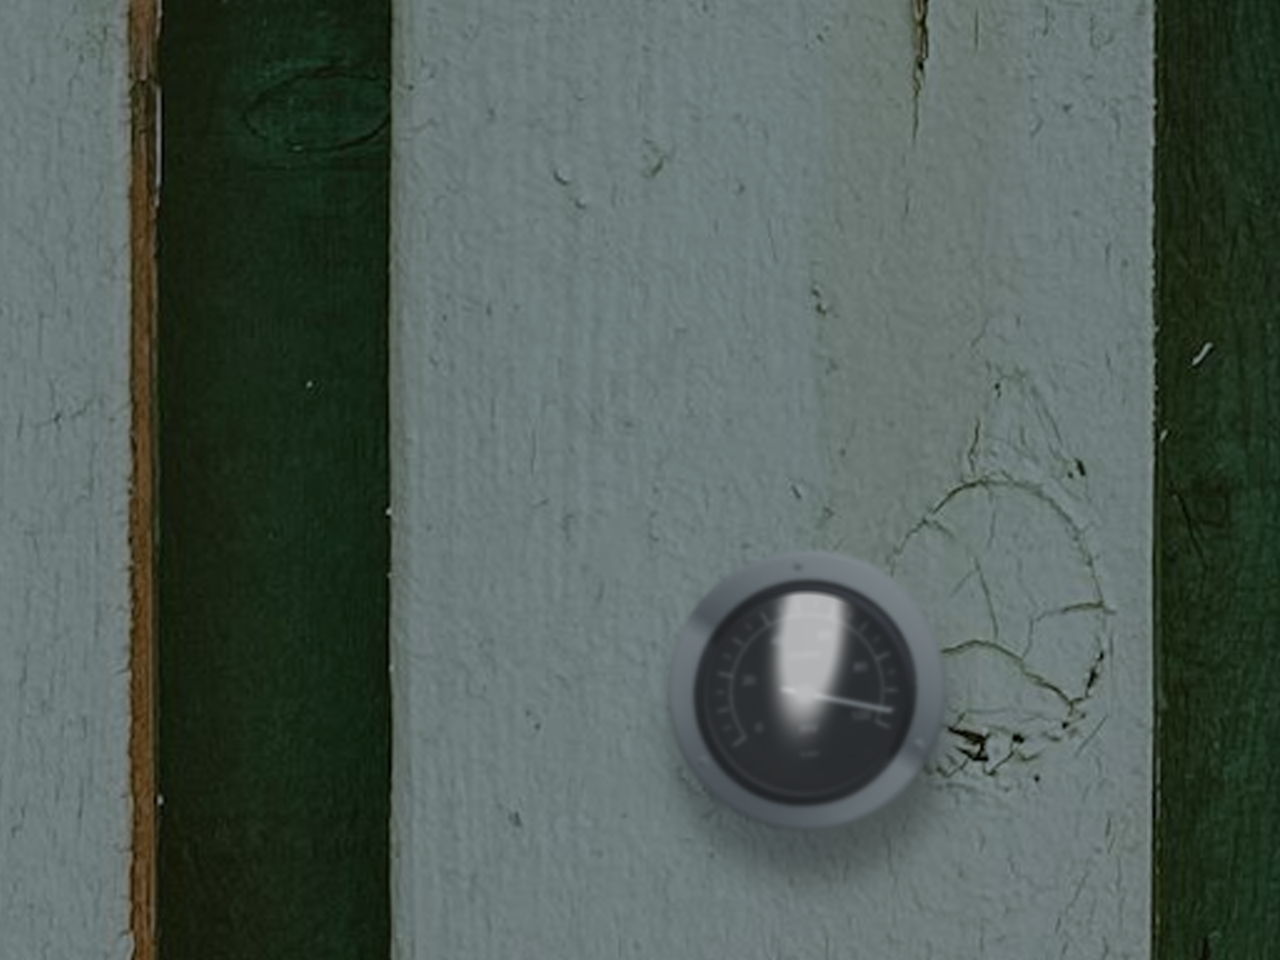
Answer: 95 mV
